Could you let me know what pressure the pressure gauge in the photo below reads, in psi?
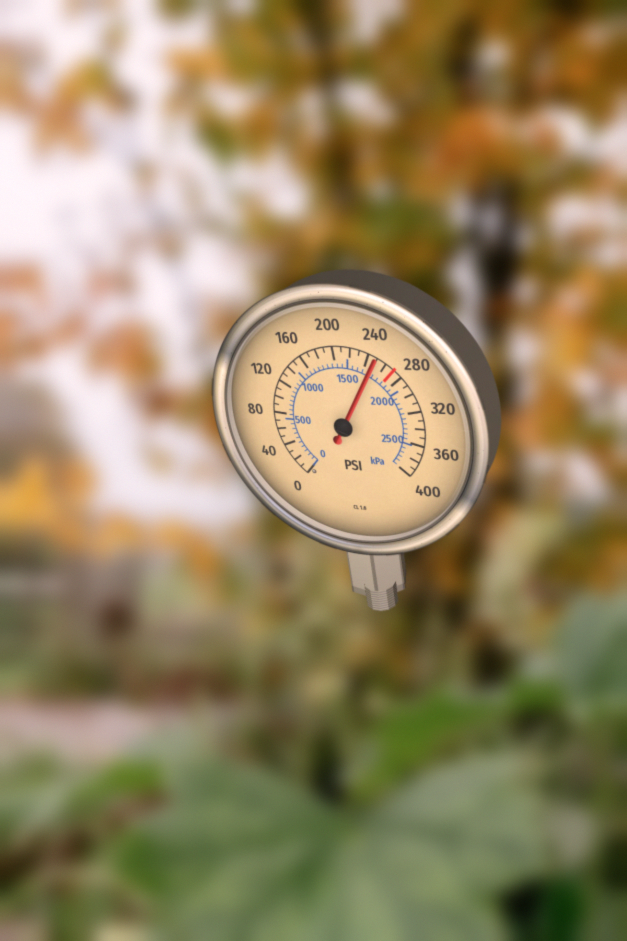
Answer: 250 psi
